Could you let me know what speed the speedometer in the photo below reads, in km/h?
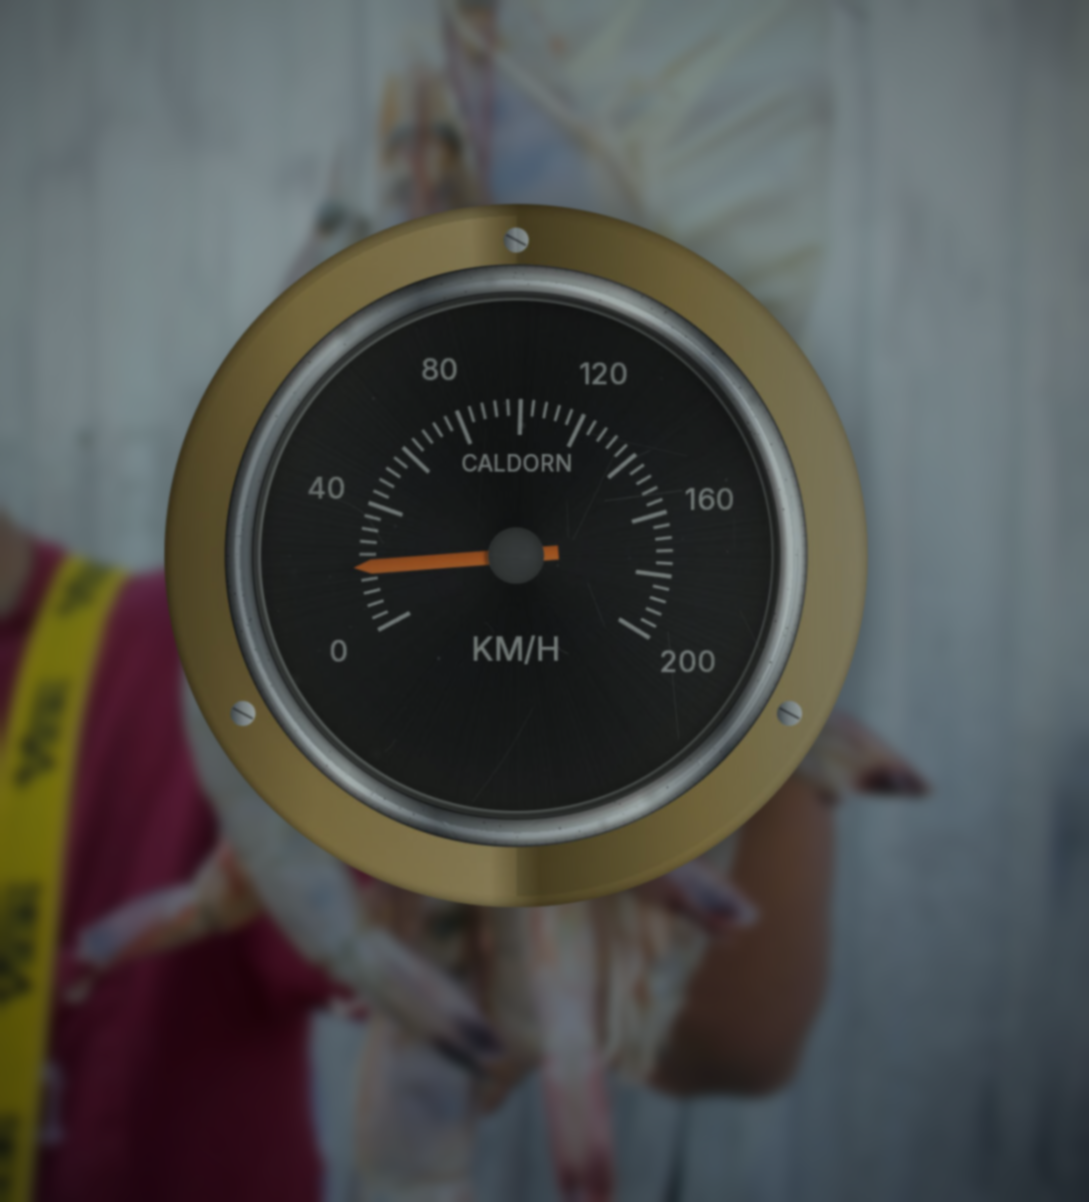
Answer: 20 km/h
